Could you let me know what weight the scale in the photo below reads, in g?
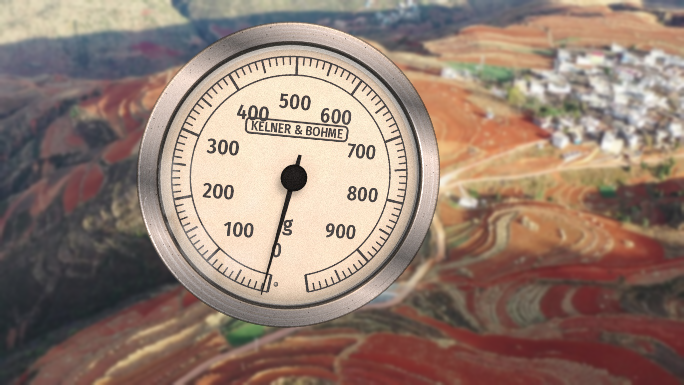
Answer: 10 g
